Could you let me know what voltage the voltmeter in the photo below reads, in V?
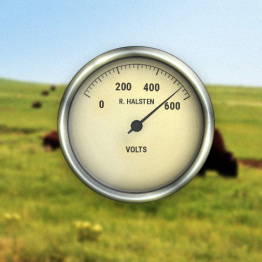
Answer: 540 V
